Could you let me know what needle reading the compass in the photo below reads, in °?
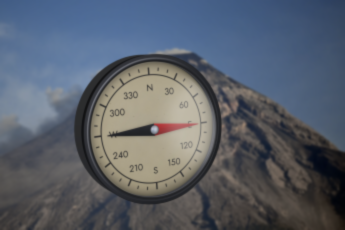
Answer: 90 °
